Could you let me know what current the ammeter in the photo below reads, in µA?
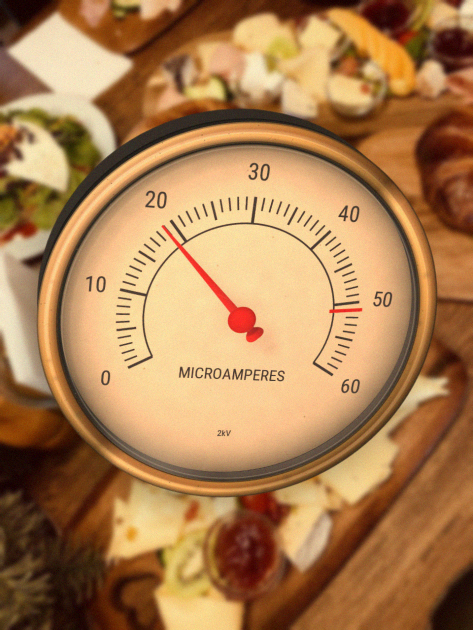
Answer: 19 µA
